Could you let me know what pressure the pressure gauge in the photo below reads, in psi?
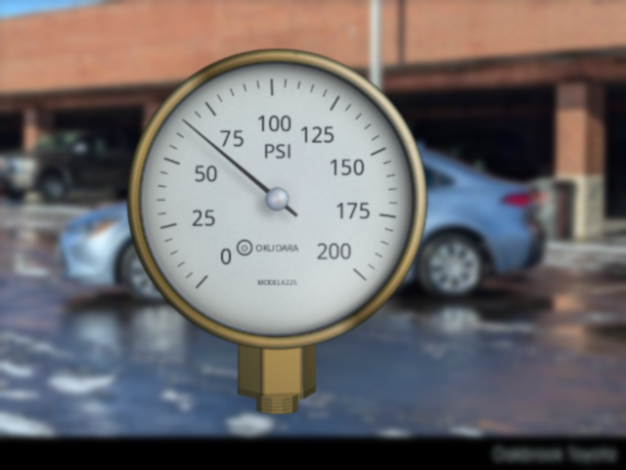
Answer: 65 psi
